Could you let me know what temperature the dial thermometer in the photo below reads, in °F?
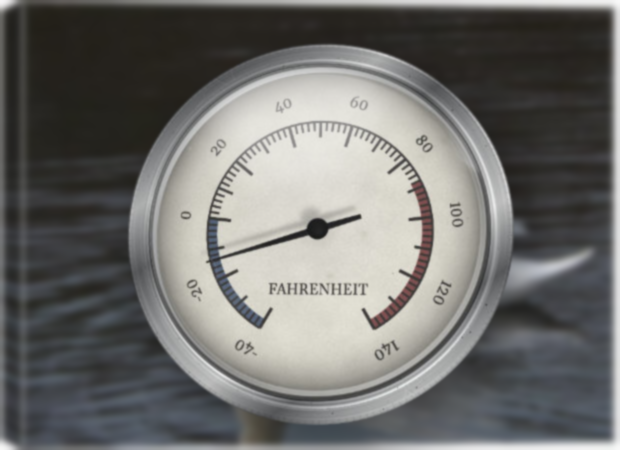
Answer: -14 °F
